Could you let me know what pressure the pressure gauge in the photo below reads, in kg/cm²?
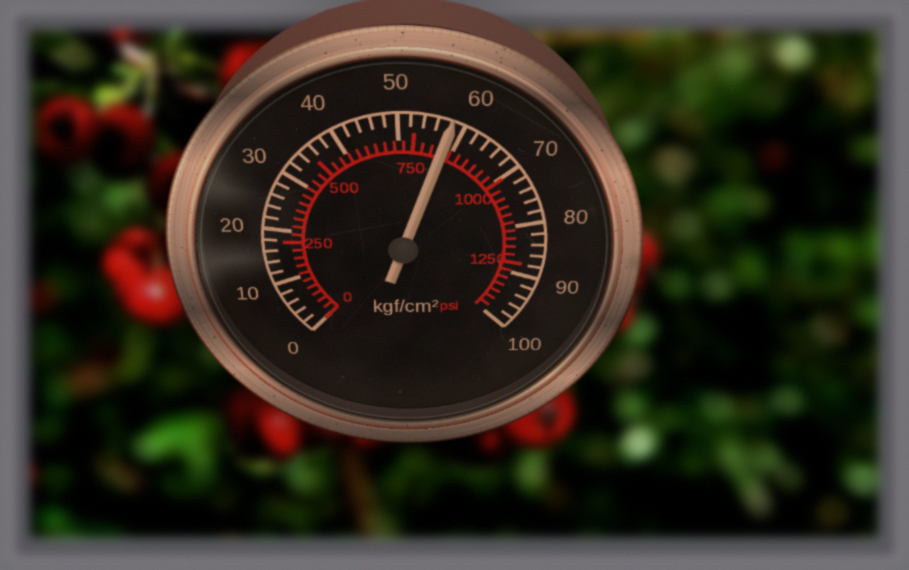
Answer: 58 kg/cm²
